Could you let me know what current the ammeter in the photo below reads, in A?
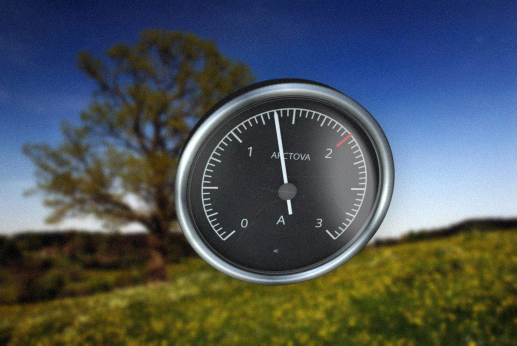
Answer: 1.35 A
